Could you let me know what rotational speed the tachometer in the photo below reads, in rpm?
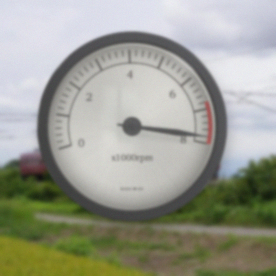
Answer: 7800 rpm
